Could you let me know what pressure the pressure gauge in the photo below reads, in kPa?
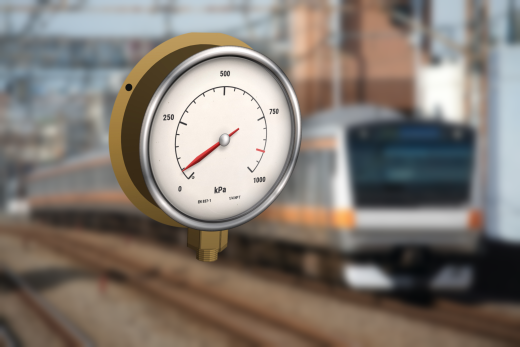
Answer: 50 kPa
